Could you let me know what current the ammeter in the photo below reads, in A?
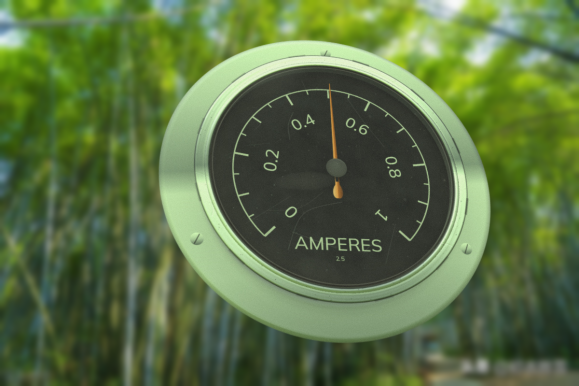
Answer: 0.5 A
